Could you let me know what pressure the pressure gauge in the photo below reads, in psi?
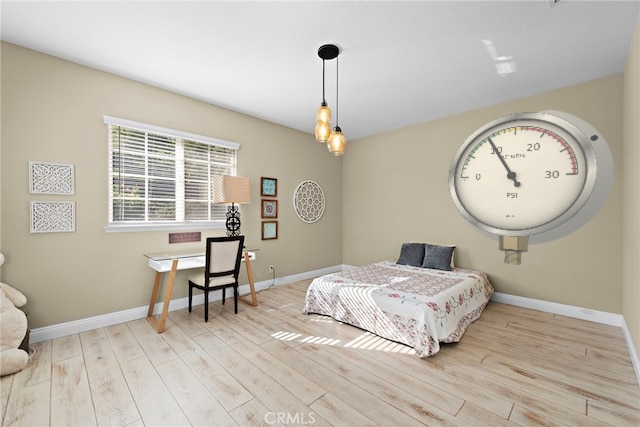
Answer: 10 psi
